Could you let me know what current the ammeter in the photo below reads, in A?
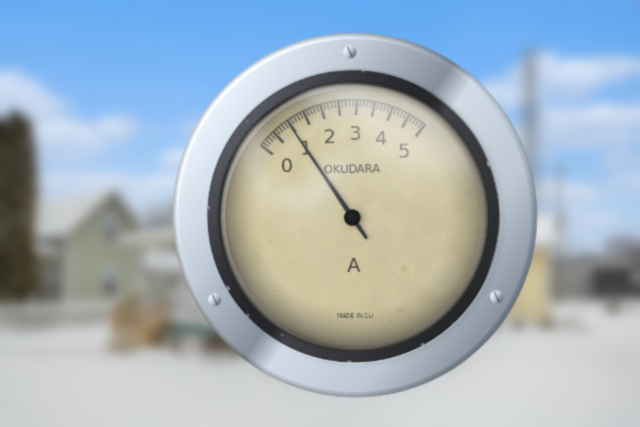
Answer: 1 A
